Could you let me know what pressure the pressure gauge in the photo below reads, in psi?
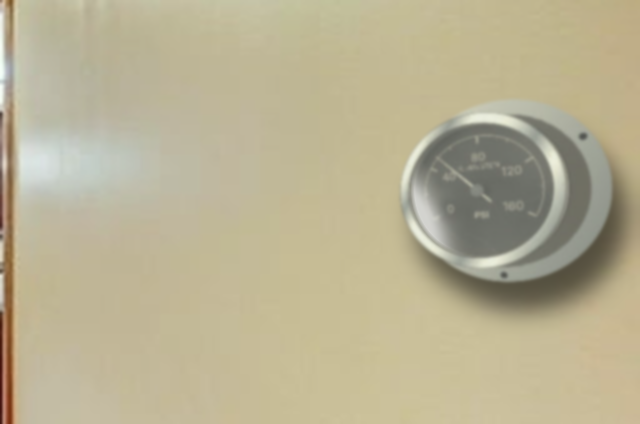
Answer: 50 psi
